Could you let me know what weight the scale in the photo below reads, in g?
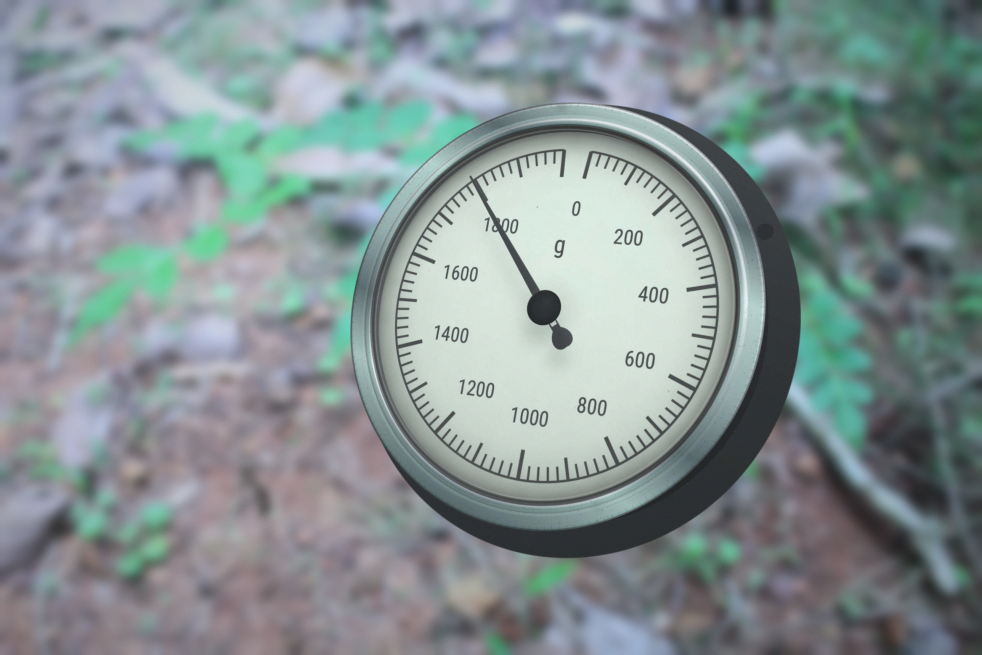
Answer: 1800 g
